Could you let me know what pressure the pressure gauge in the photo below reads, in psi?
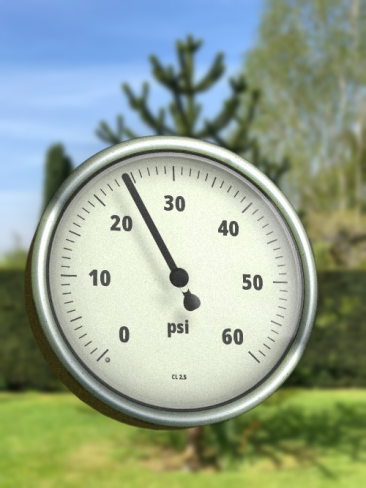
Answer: 24 psi
